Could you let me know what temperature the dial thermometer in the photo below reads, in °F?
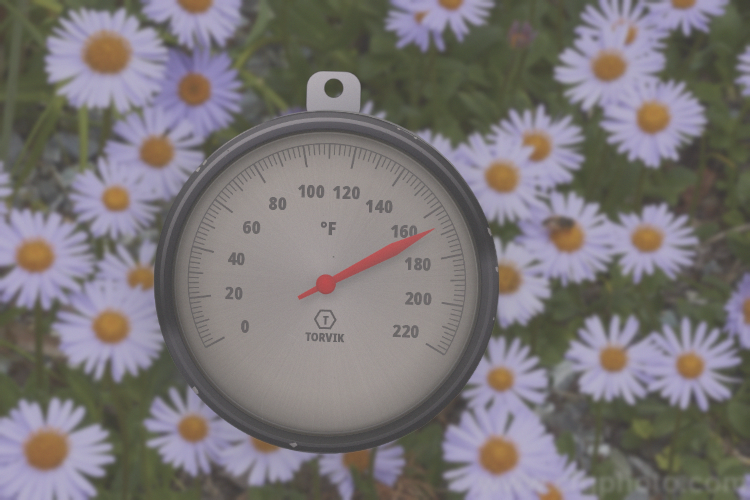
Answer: 166 °F
